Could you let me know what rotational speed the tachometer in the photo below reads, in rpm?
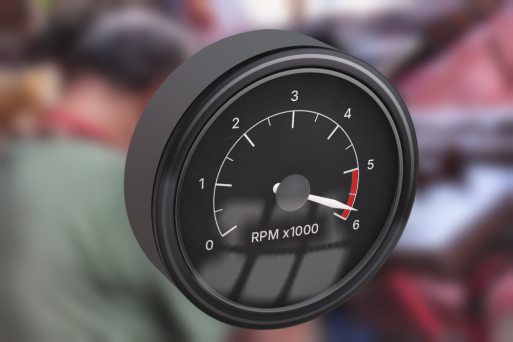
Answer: 5750 rpm
